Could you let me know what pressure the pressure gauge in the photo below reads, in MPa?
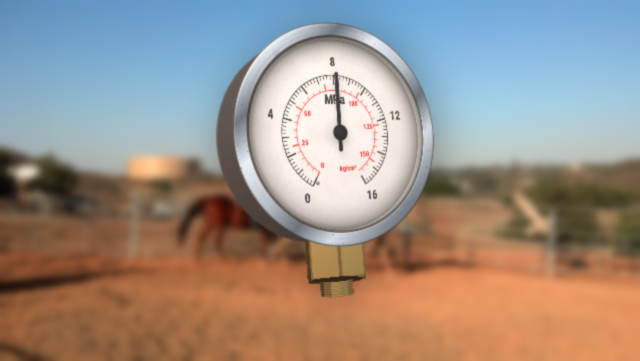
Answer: 8 MPa
